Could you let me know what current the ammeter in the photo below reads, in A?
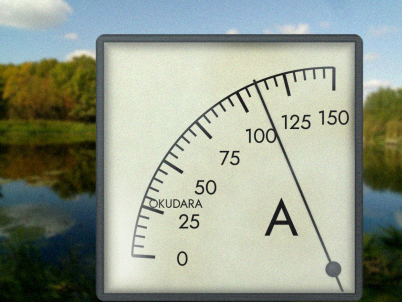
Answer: 110 A
